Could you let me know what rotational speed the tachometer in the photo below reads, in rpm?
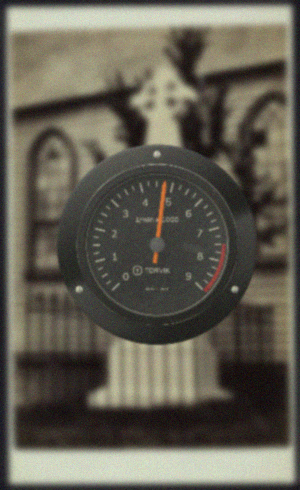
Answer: 4750 rpm
